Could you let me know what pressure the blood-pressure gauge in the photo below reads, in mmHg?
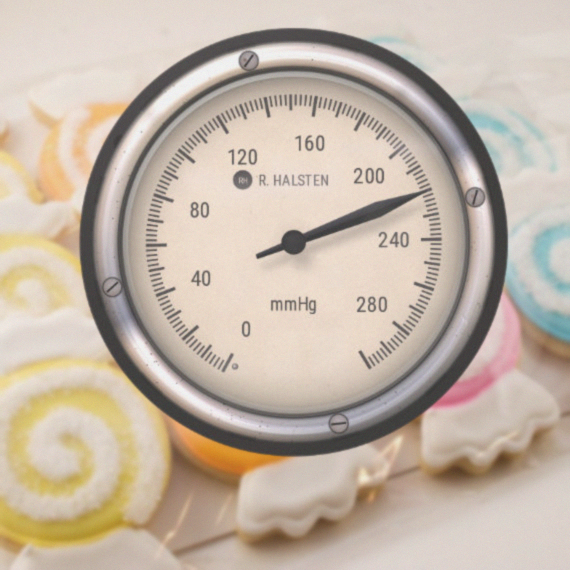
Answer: 220 mmHg
